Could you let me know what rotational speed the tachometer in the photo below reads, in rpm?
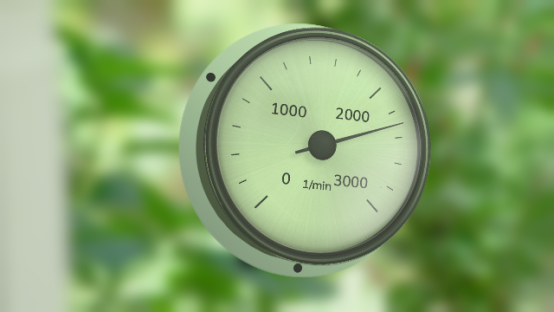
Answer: 2300 rpm
